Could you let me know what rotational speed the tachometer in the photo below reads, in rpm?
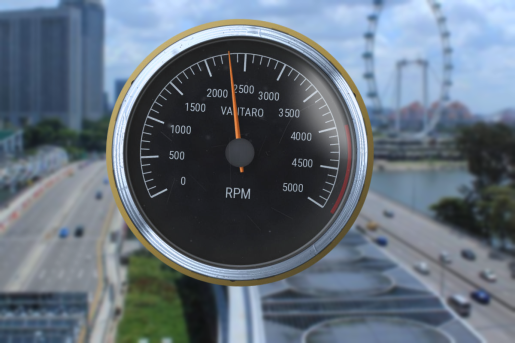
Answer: 2300 rpm
